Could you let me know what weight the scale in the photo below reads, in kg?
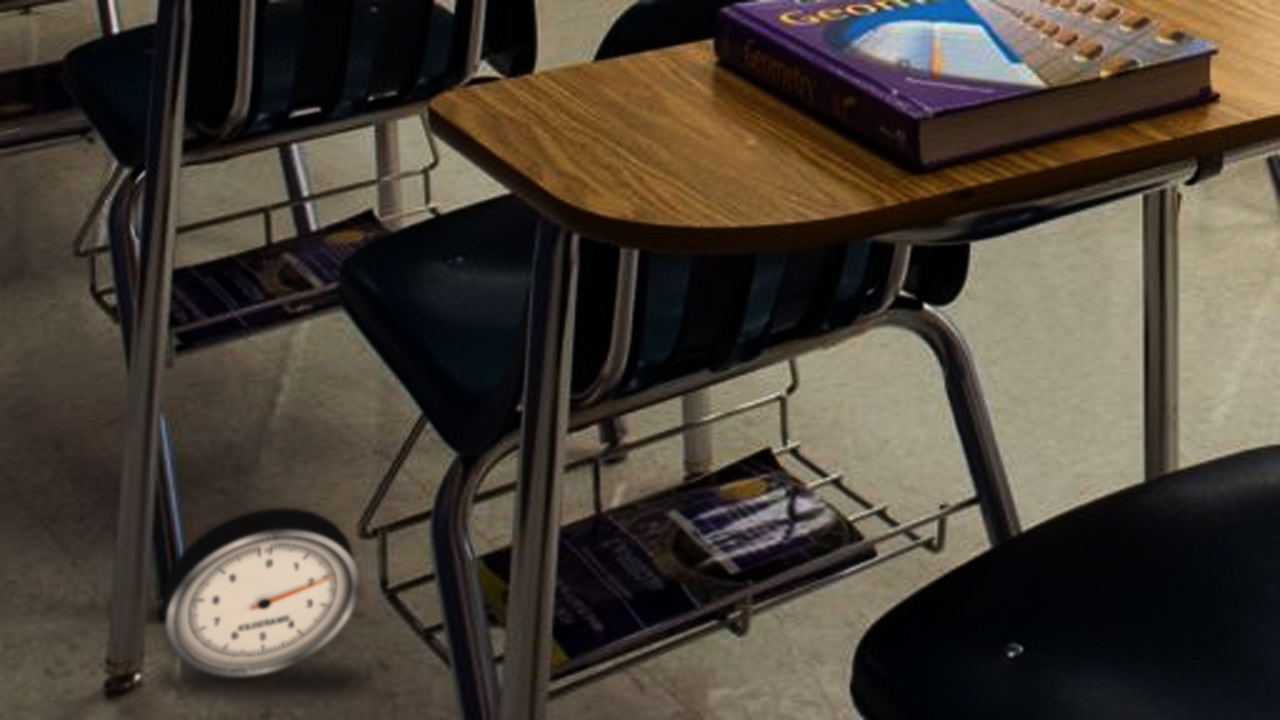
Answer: 2 kg
